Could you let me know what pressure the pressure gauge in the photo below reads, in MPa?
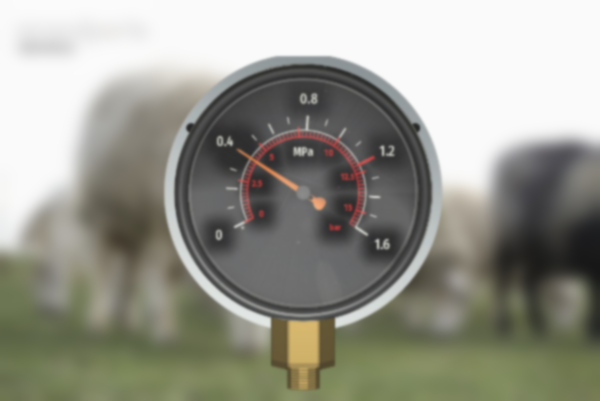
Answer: 0.4 MPa
